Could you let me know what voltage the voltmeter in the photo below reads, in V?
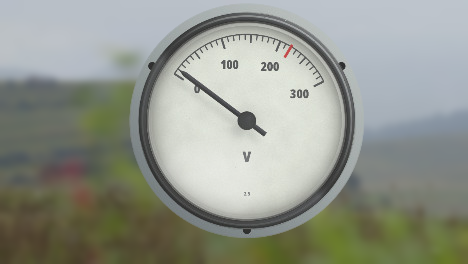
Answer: 10 V
